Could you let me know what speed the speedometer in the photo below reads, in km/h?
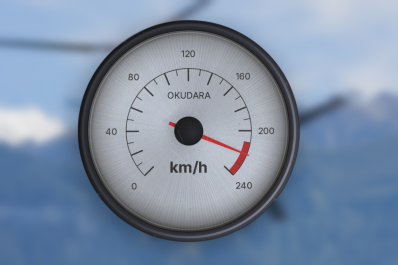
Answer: 220 km/h
